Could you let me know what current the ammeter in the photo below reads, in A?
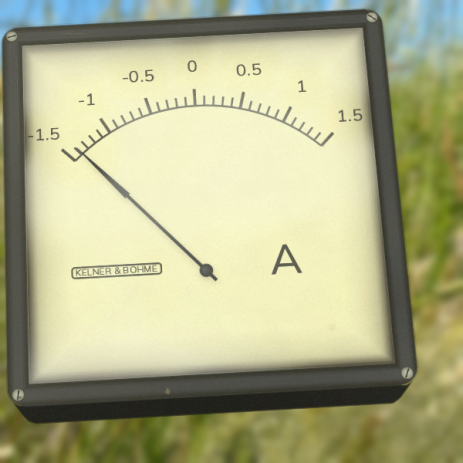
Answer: -1.4 A
